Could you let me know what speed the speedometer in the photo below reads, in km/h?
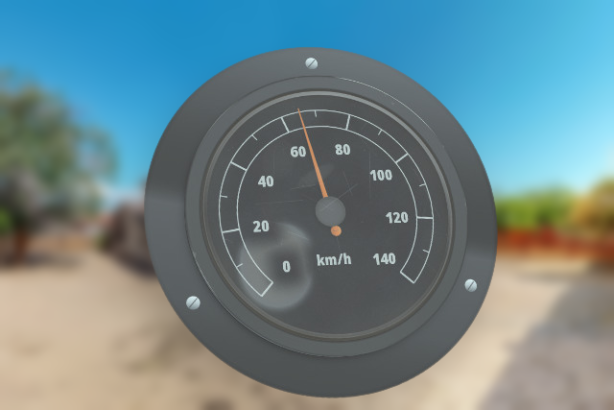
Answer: 65 km/h
